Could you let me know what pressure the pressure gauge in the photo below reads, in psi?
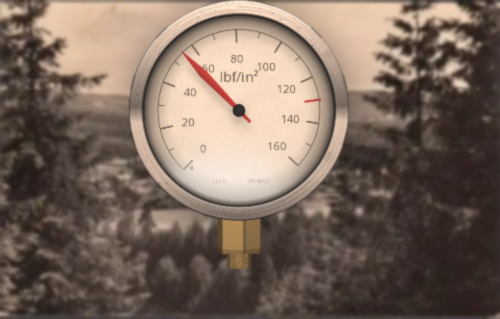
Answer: 55 psi
